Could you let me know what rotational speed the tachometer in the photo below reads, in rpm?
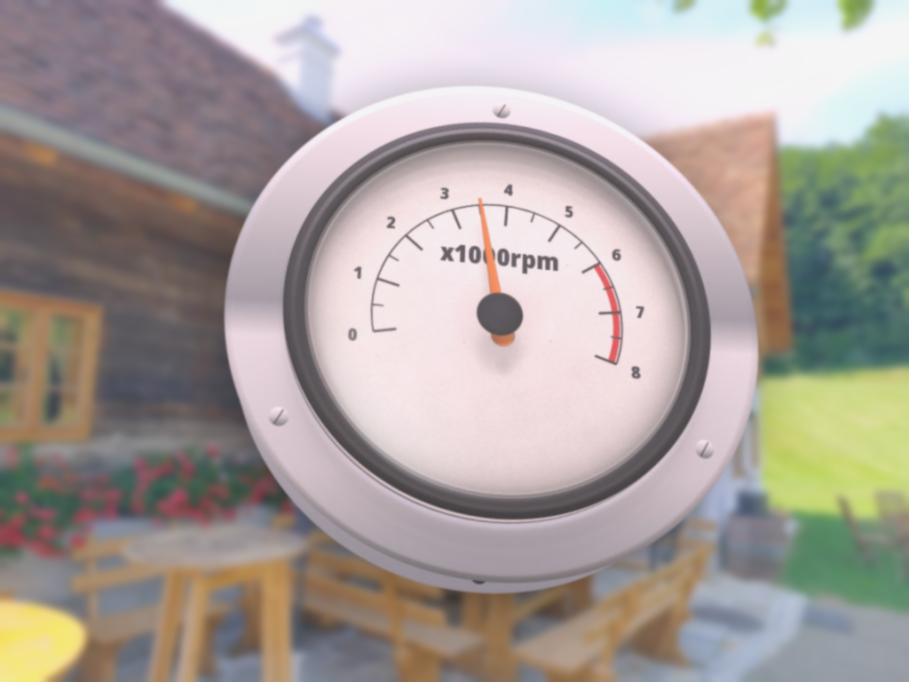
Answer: 3500 rpm
